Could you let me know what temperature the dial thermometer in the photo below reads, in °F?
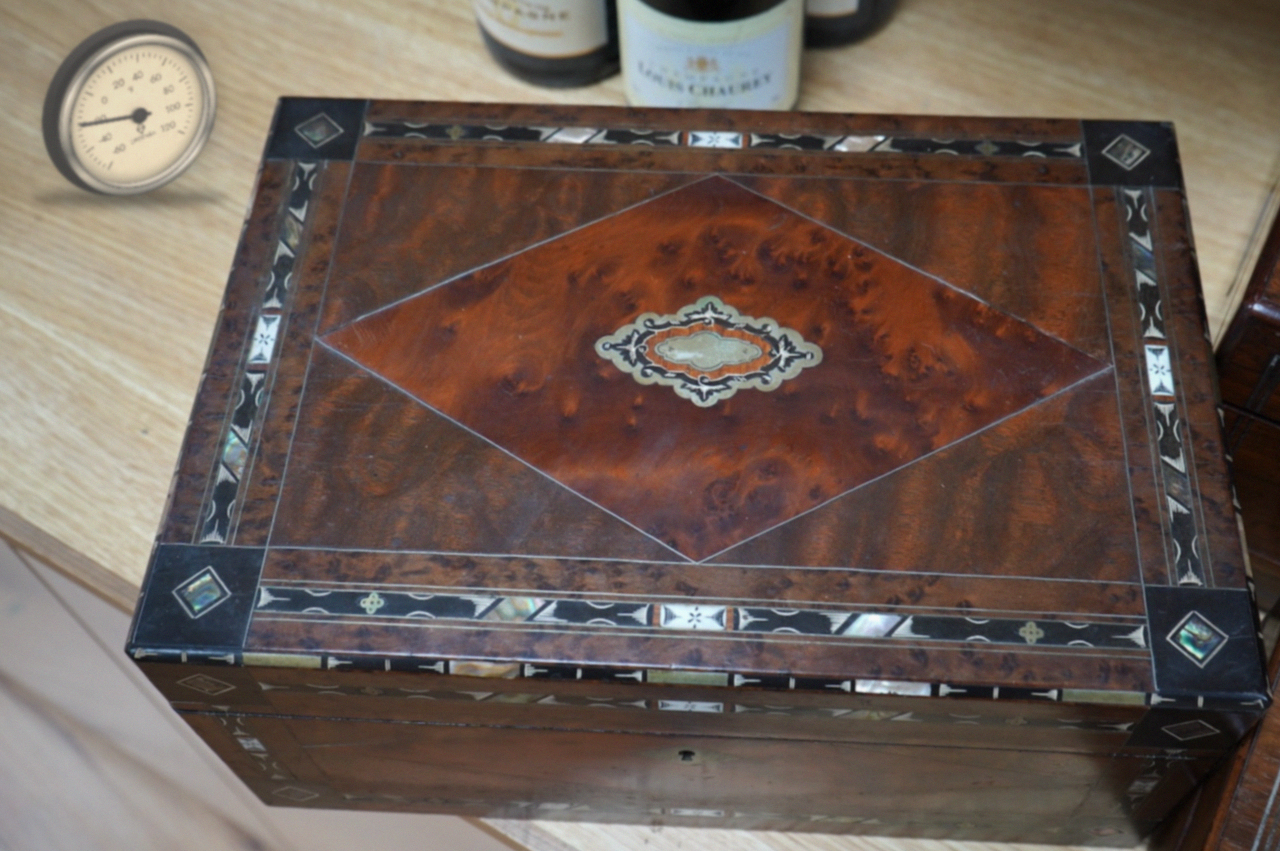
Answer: -20 °F
